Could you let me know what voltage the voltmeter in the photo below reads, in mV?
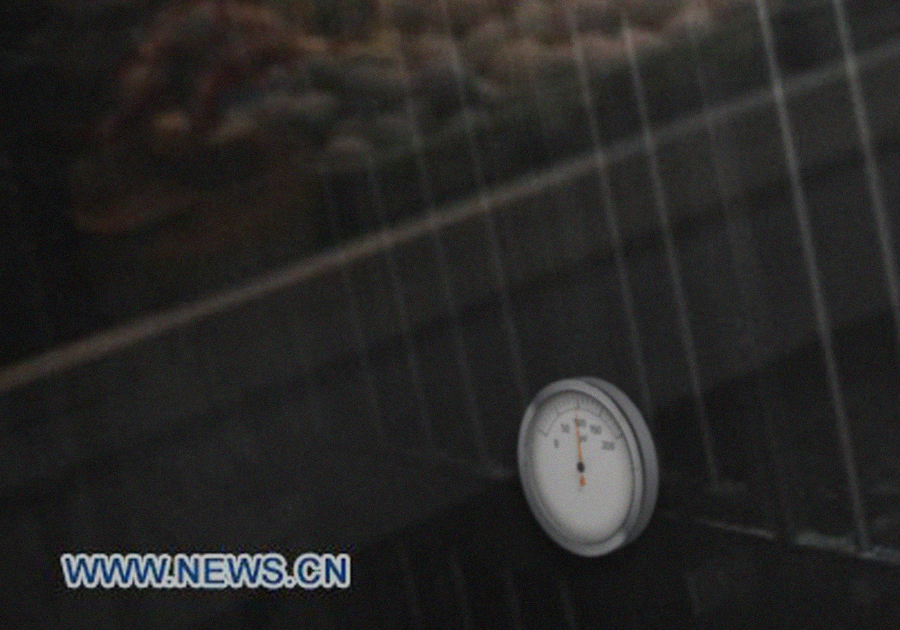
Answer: 100 mV
